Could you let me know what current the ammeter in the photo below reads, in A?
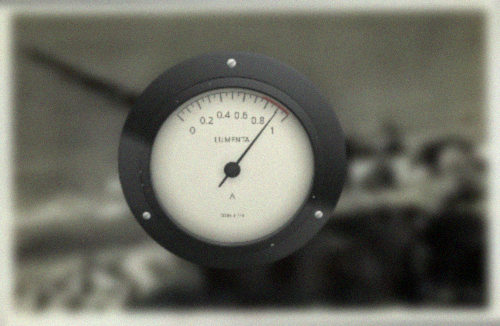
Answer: 0.9 A
